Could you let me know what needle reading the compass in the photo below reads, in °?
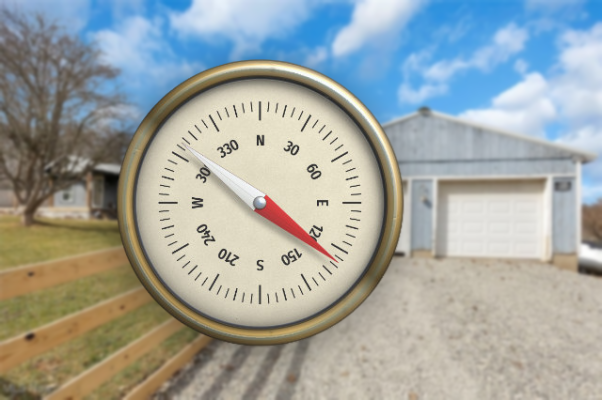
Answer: 127.5 °
